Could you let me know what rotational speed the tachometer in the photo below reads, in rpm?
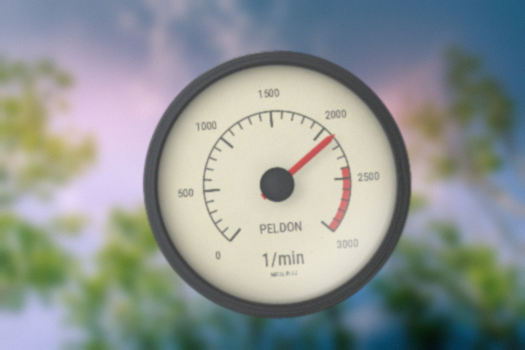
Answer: 2100 rpm
